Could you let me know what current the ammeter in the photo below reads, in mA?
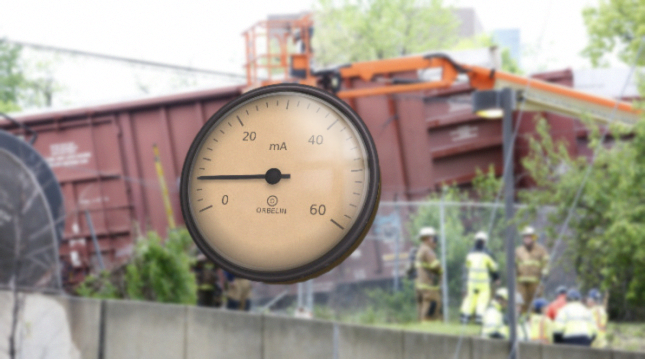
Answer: 6 mA
